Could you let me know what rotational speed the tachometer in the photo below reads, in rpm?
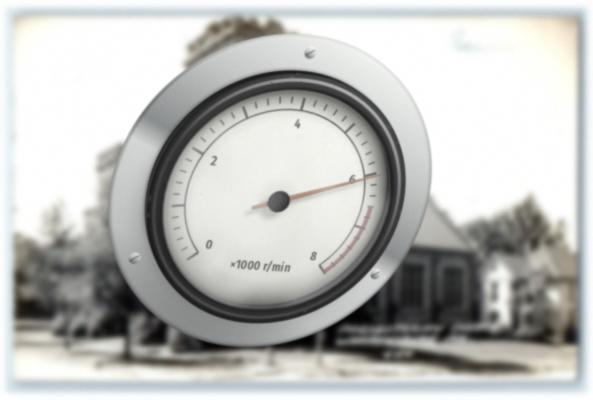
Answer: 6000 rpm
